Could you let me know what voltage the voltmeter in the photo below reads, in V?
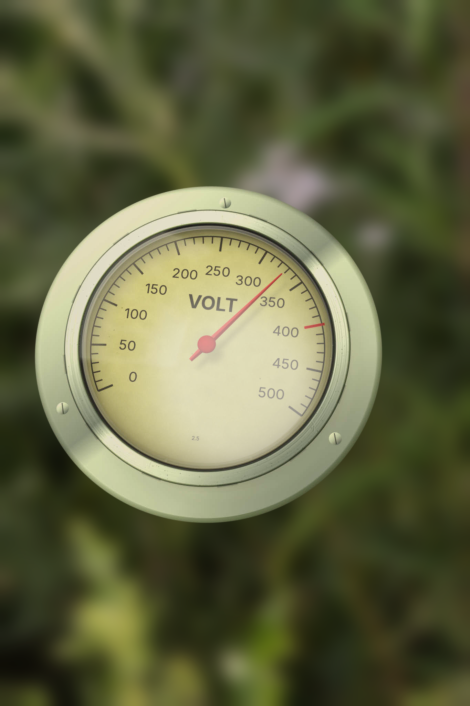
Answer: 330 V
